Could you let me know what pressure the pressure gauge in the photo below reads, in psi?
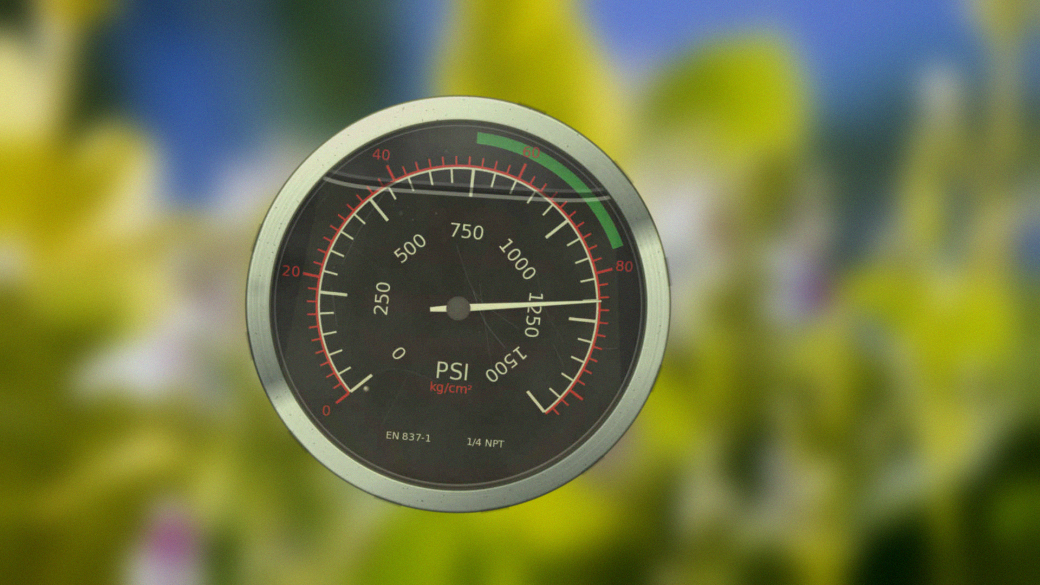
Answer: 1200 psi
